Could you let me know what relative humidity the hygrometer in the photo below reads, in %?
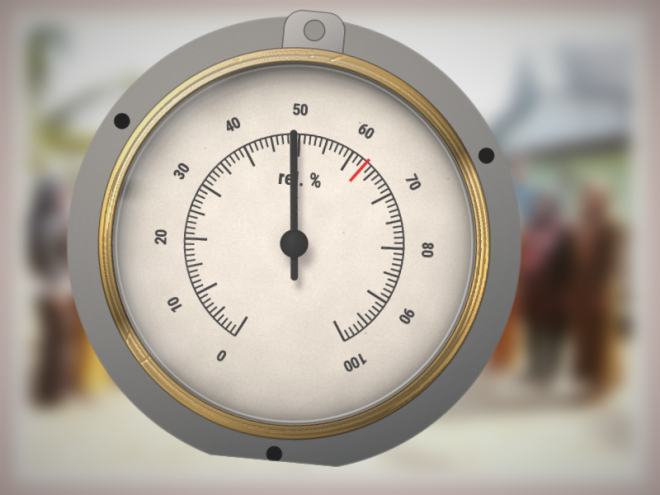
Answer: 49 %
